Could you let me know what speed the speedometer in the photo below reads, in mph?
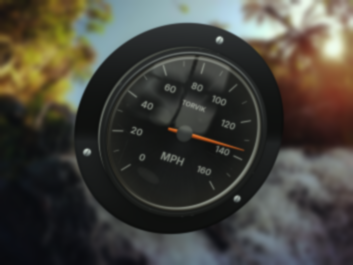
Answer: 135 mph
